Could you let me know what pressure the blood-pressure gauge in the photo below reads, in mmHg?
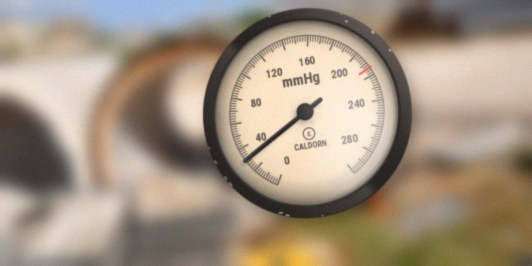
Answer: 30 mmHg
